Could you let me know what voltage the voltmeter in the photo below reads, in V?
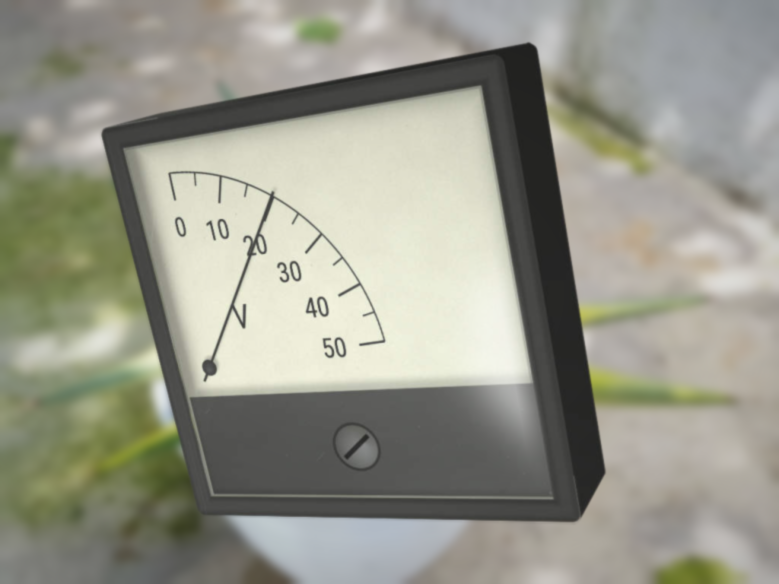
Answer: 20 V
